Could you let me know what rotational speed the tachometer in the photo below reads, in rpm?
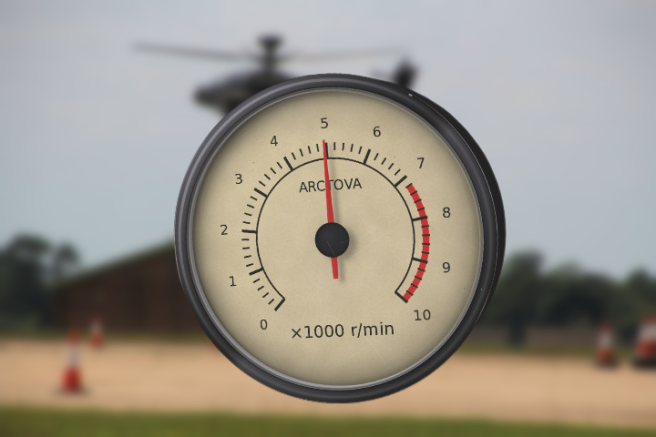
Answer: 5000 rpm
